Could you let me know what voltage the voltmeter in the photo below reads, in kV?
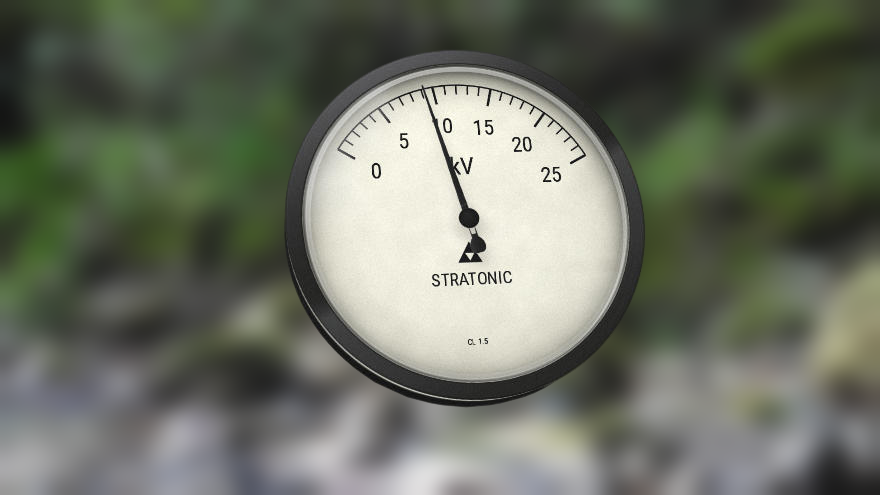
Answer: 9 kV
